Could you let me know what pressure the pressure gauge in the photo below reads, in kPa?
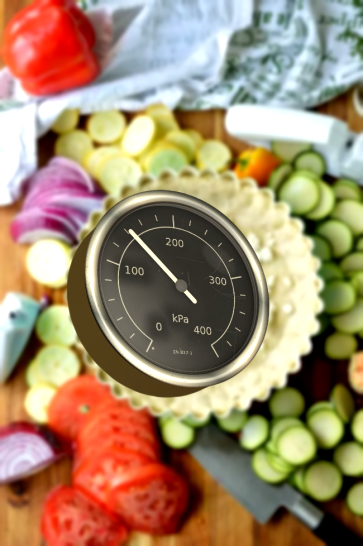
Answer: 140 kPa
